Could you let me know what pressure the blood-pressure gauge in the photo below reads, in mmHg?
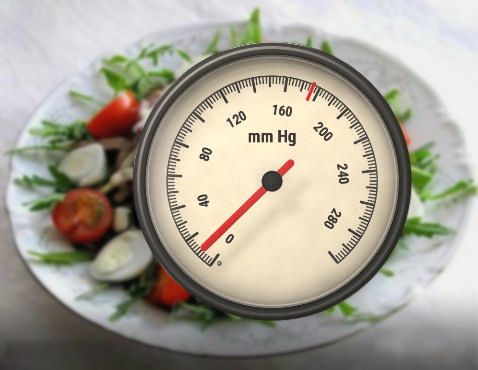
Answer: 10 mmHg
